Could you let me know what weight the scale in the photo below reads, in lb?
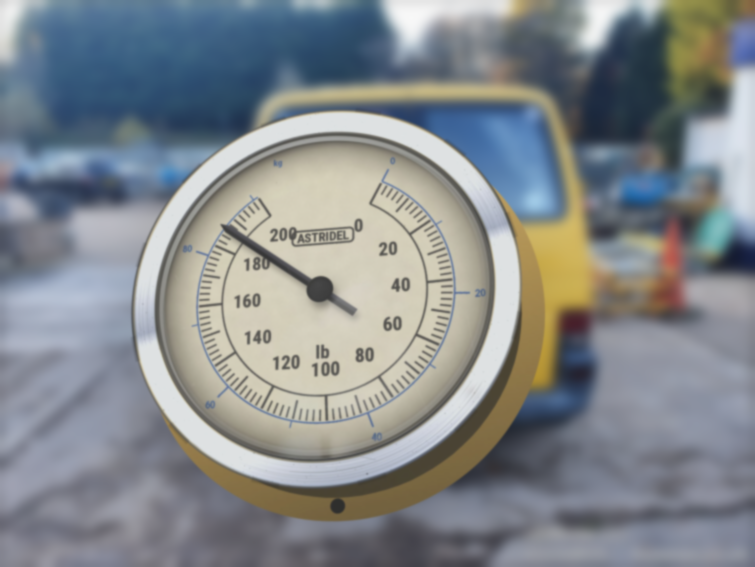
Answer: 186 lb
